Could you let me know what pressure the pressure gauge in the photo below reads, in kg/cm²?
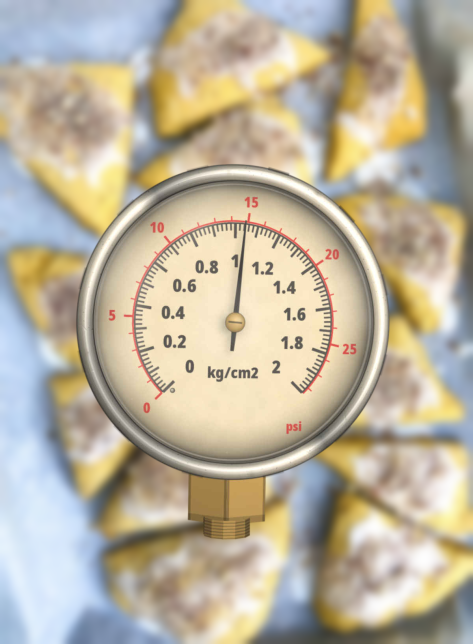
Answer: 1.04 kg/cm²
